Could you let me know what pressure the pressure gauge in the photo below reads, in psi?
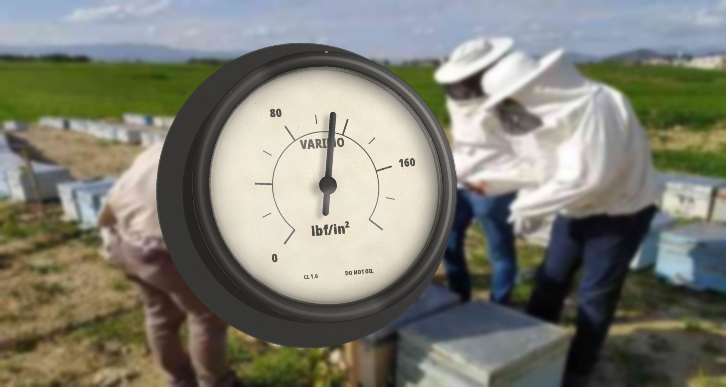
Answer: 110 psi
